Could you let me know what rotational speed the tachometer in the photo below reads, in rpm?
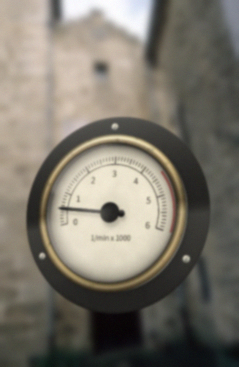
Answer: 500 rpm
